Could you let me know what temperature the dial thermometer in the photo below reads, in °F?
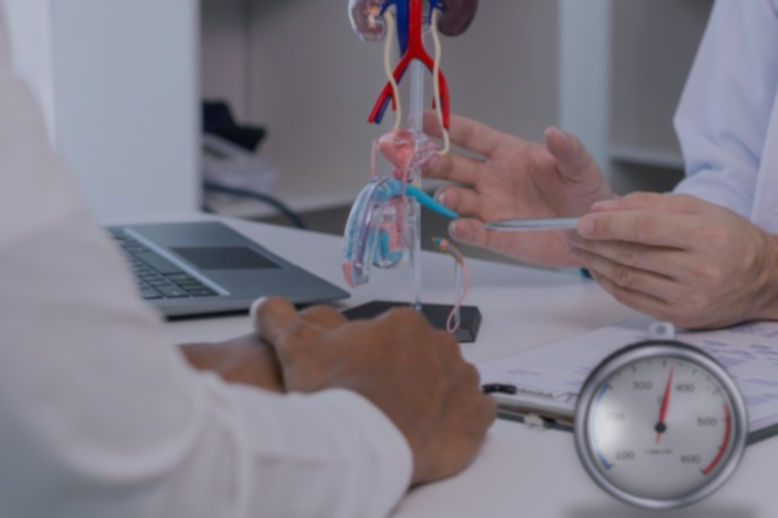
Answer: 362.5 °F
